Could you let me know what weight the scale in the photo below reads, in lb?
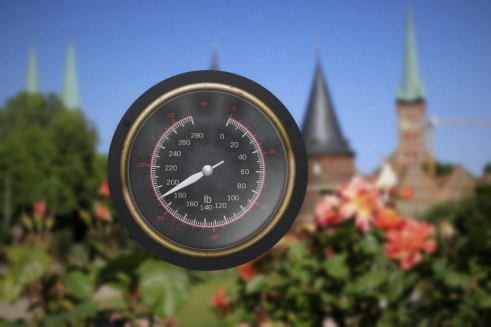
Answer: 190 lb
